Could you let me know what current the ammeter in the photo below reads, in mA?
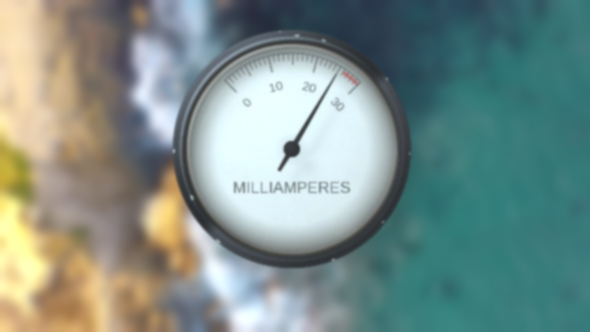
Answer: 25 mA
